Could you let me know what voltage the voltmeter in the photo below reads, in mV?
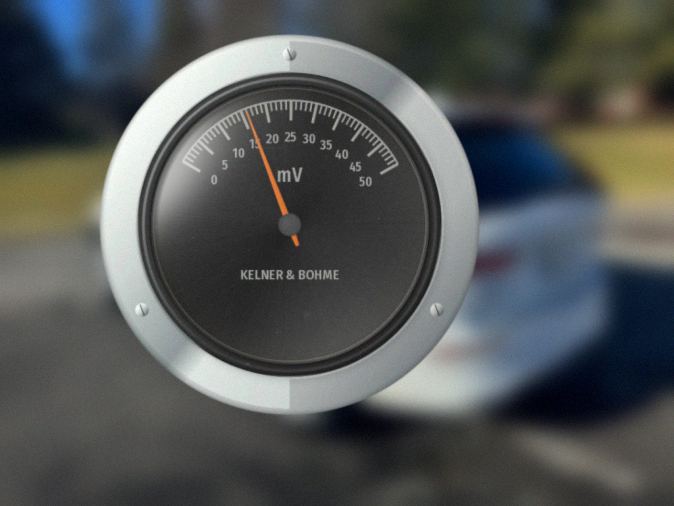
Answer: 16 mV
